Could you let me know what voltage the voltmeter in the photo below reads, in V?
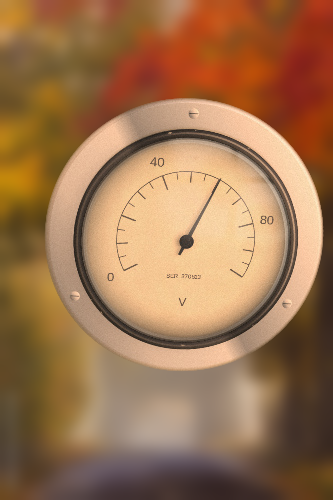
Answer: 60 V
